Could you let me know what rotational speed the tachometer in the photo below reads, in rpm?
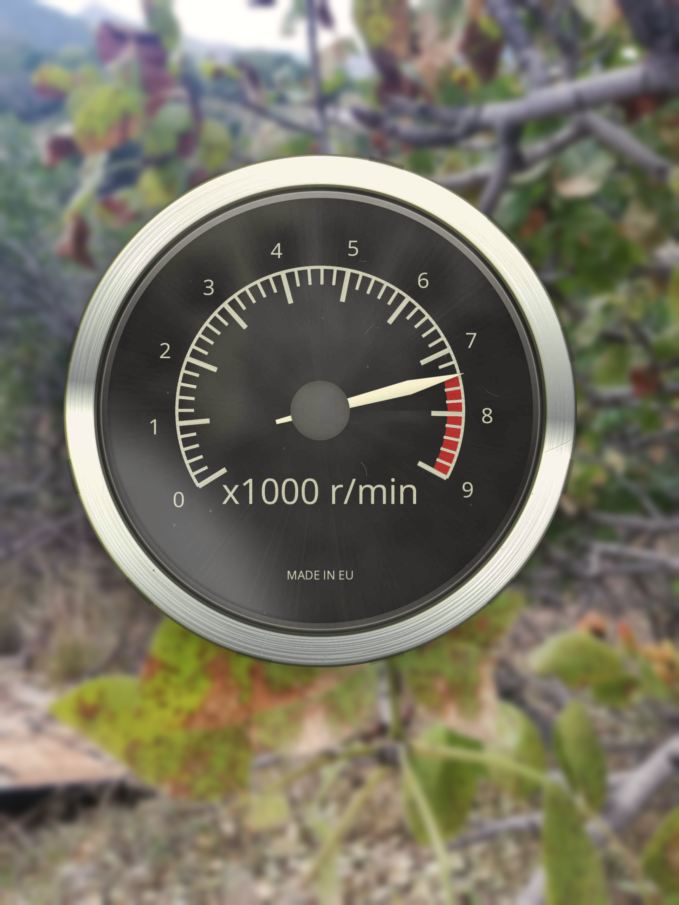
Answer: 7400 rpm
